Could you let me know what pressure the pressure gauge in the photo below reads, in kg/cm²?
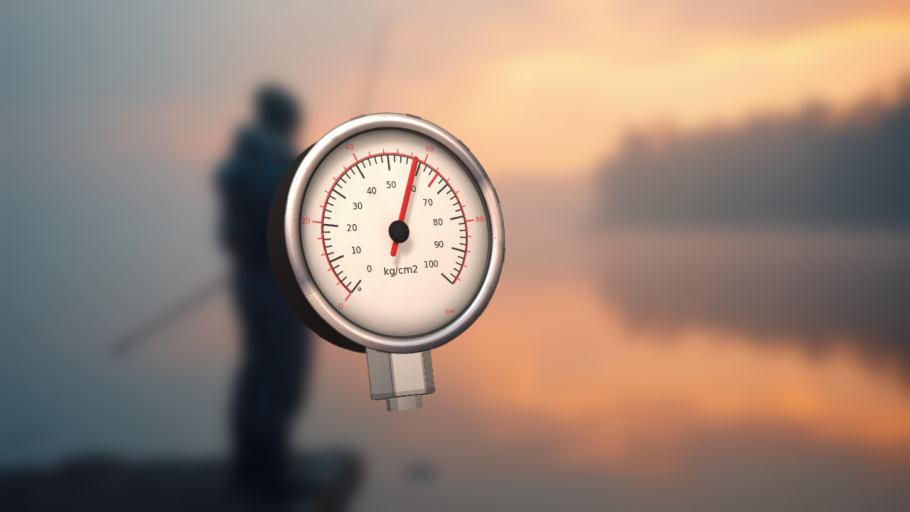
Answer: 58 kg/cm²
